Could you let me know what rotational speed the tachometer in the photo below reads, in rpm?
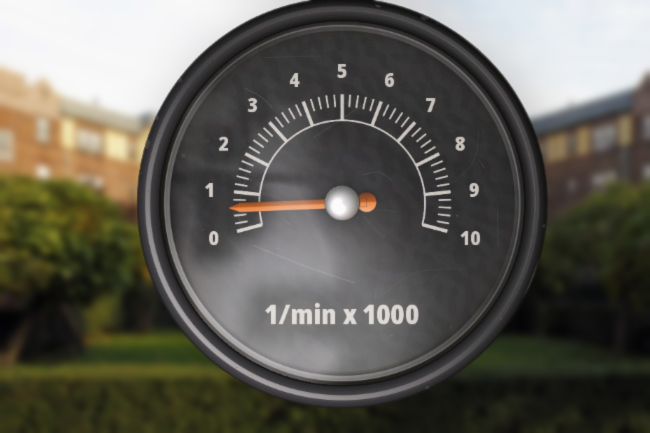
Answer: 600 rpm
